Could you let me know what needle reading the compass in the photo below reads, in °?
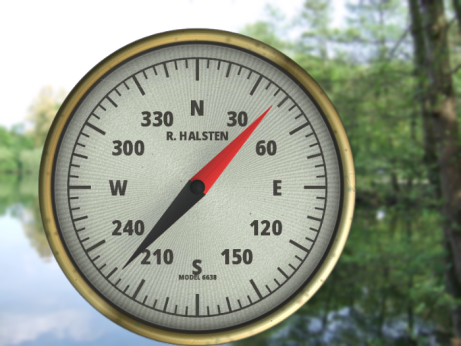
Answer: 42.5 °
